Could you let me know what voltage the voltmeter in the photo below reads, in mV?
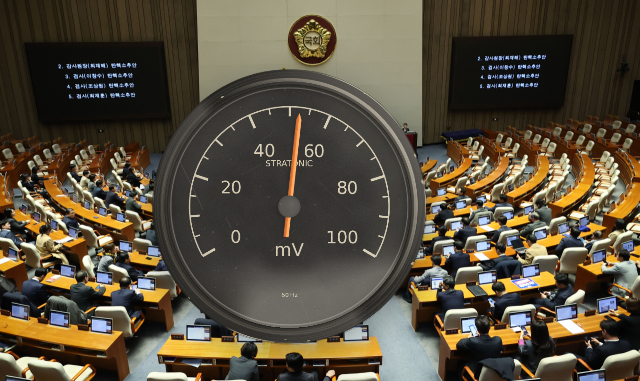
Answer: 52.5 mV
